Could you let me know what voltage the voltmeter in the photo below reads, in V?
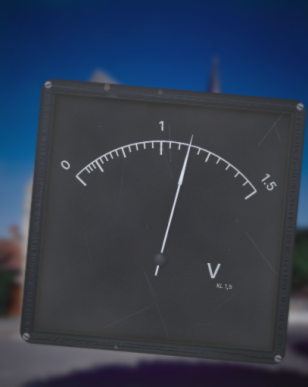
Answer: 1.15 V
